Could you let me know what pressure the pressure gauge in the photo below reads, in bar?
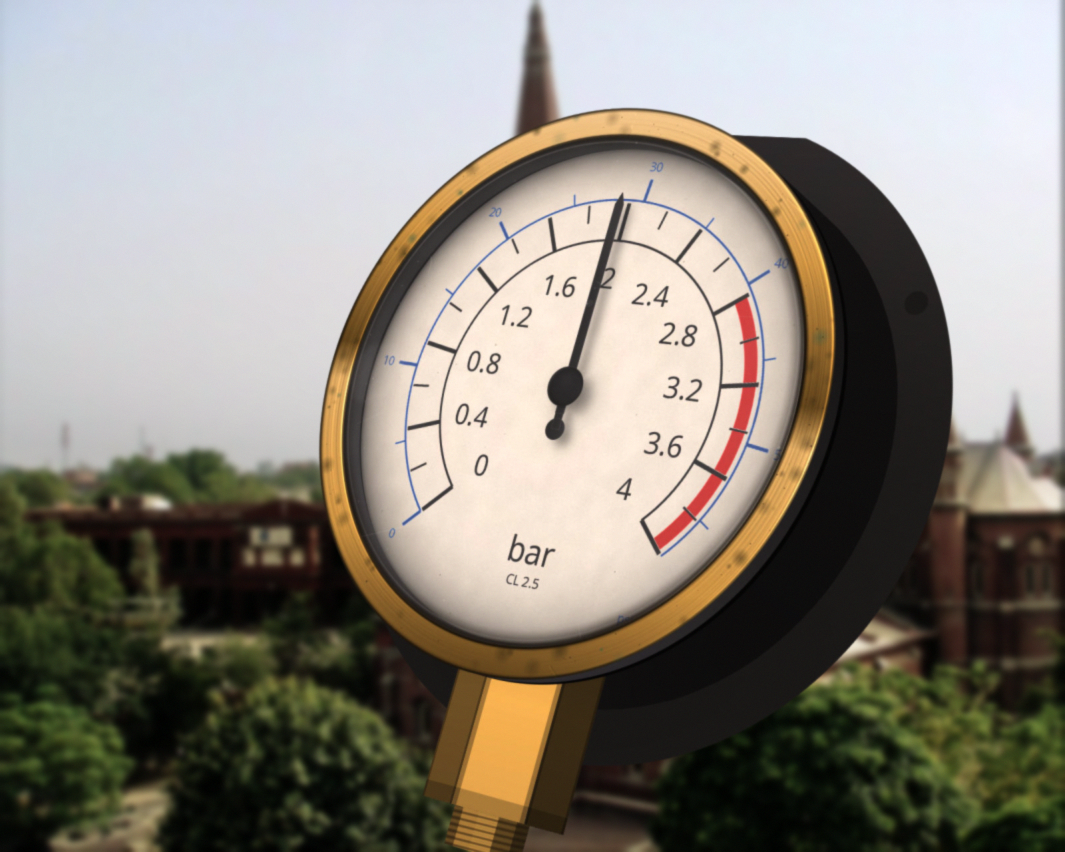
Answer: 2 bar
